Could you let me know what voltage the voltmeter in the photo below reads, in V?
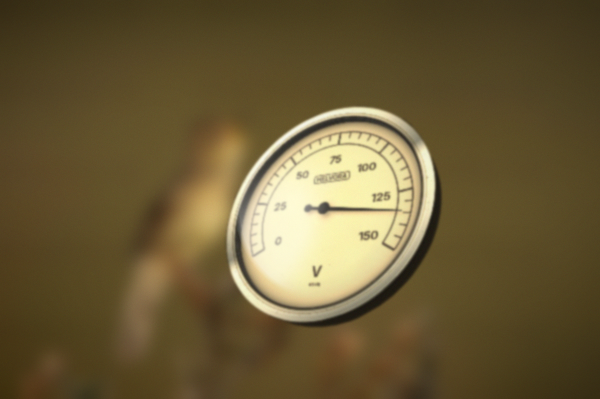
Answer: 135 V
